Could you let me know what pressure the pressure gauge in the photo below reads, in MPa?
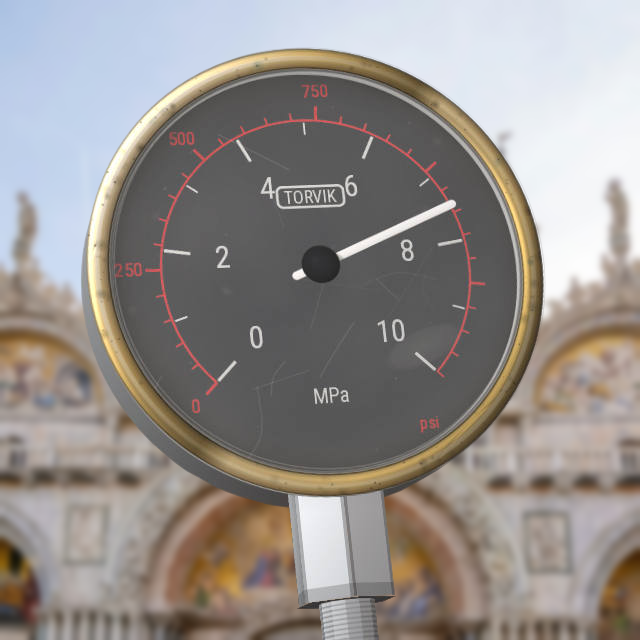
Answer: 7.5 MPa
